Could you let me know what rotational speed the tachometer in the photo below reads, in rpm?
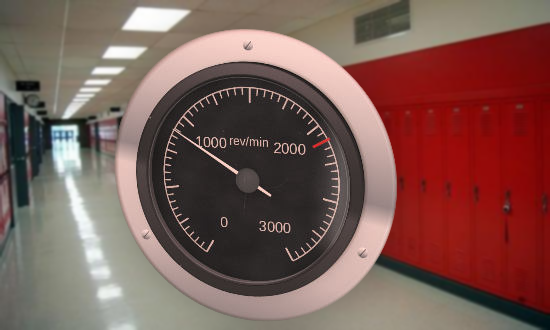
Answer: 900 rpm
